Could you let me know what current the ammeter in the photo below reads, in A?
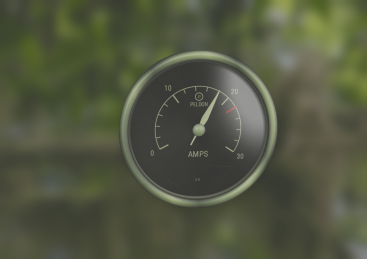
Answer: 18 A
